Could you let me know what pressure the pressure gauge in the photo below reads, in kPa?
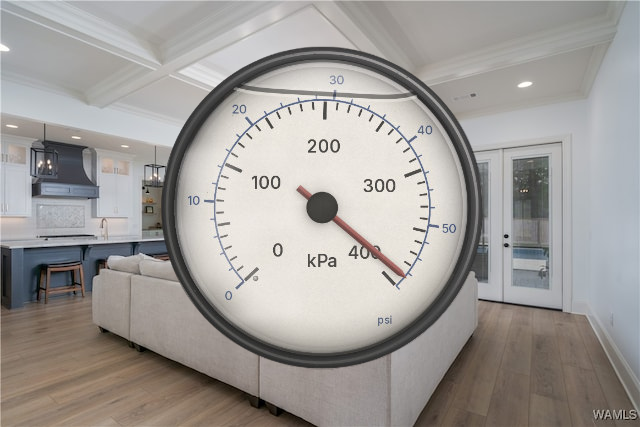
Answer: 390 kPa
